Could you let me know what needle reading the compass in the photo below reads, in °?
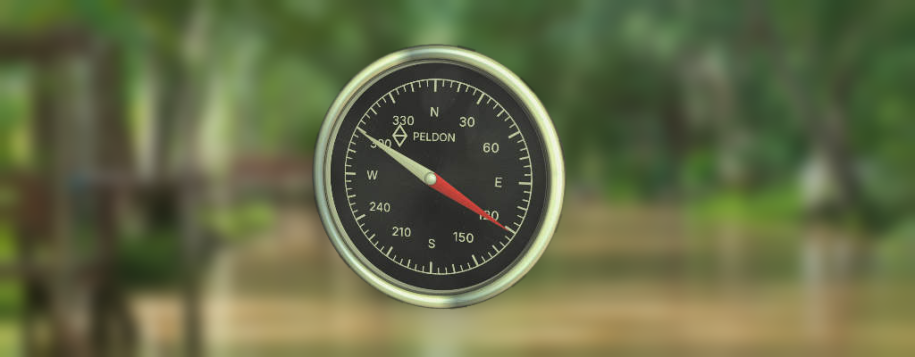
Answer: 120 °
